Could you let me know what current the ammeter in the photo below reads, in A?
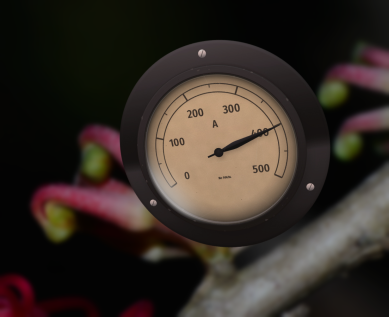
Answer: 400 A
